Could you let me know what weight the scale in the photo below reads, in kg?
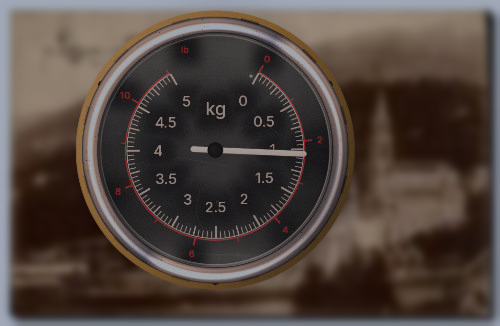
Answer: 1.05 kg
